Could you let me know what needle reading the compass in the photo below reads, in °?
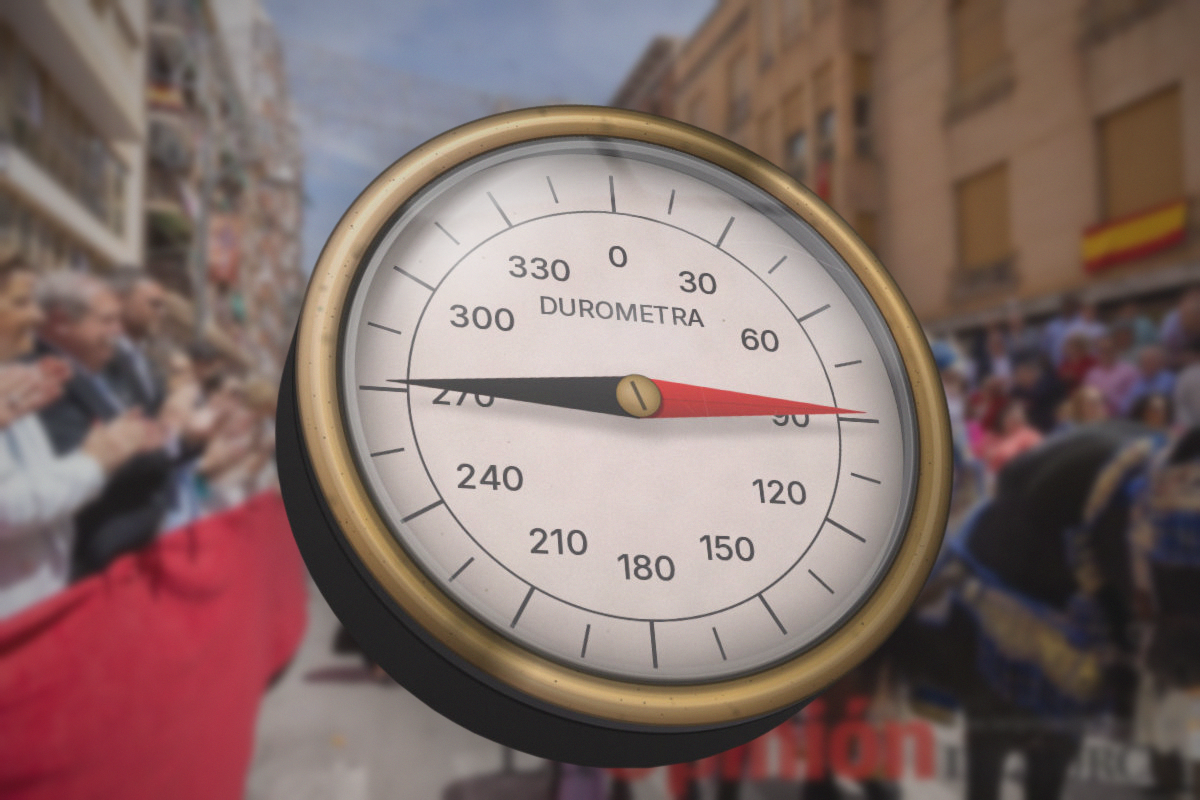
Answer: 90 °
